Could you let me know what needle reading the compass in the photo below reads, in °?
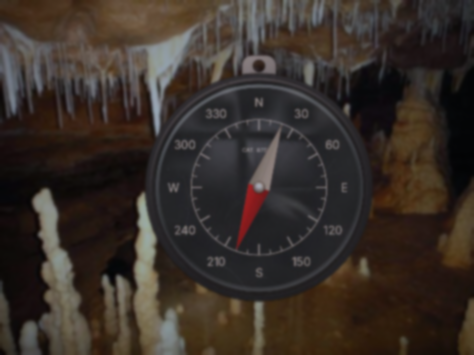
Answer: 200 °
